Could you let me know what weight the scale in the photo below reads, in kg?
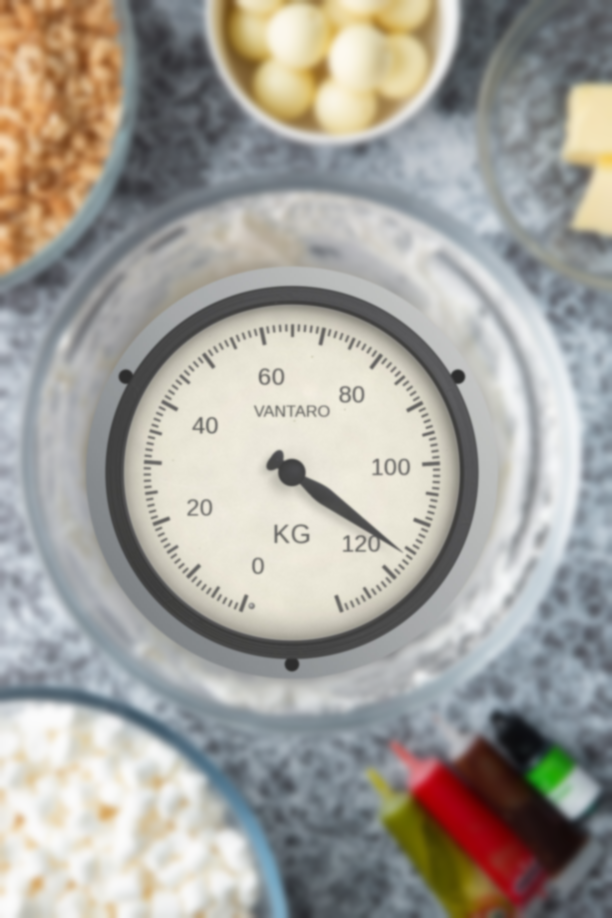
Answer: 116 kg
